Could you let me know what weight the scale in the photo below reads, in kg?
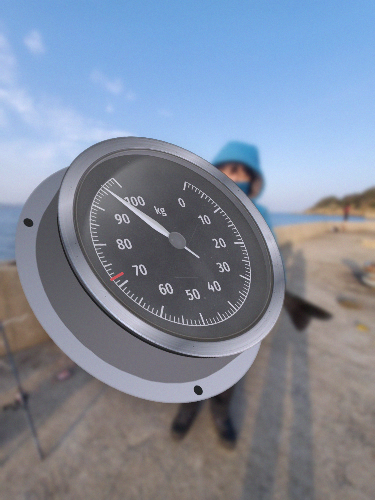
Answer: 95 kg
